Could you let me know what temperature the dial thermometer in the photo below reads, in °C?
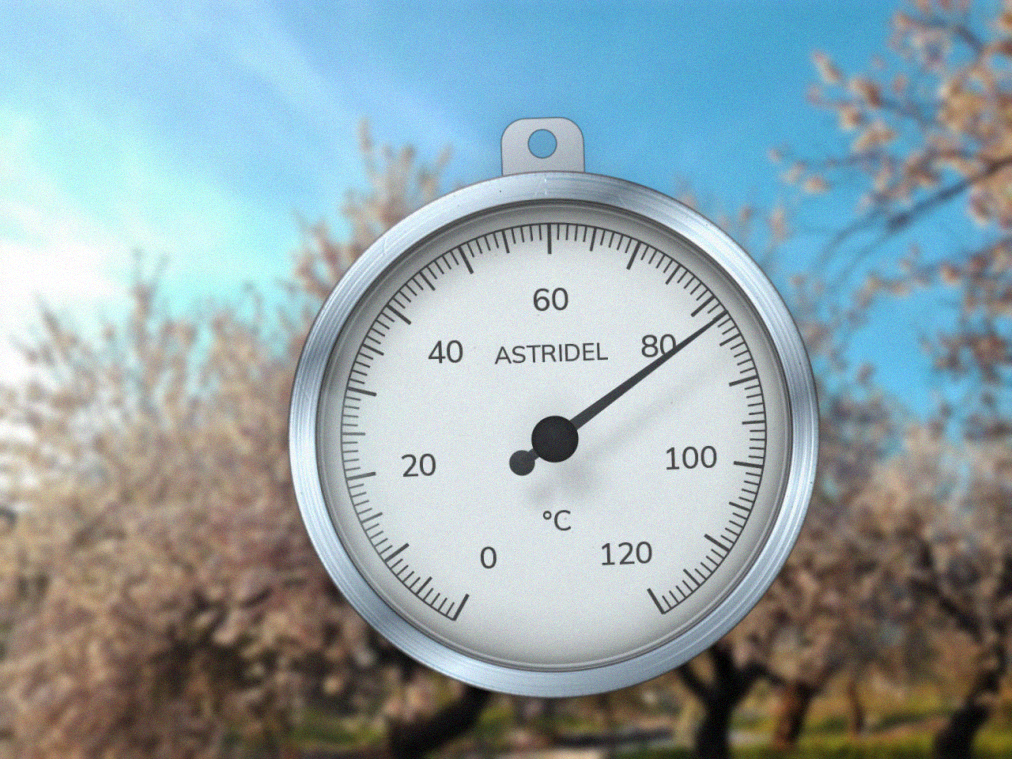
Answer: 82 °C
